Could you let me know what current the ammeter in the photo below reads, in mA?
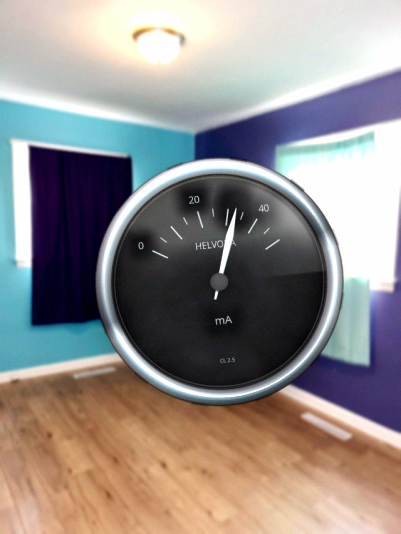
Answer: 32.5 mA
